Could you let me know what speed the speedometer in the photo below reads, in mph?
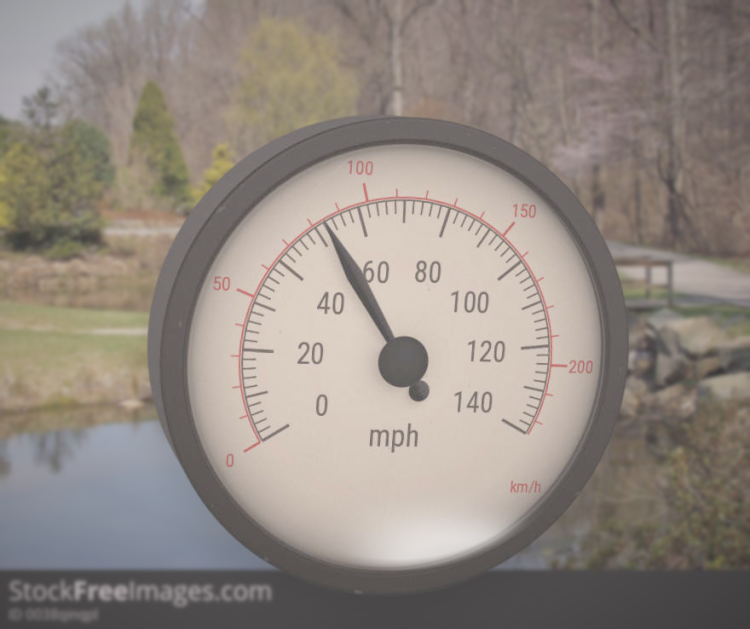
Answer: 52 mph
